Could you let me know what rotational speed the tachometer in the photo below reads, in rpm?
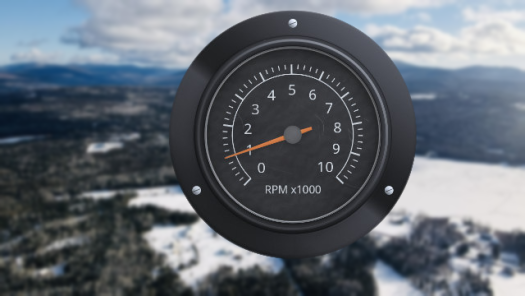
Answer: 1000 rpm
